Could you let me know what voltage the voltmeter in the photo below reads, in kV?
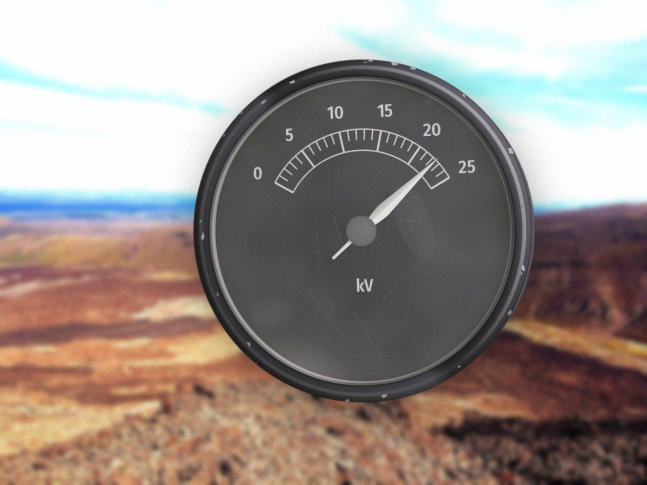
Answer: 22.5 kV
